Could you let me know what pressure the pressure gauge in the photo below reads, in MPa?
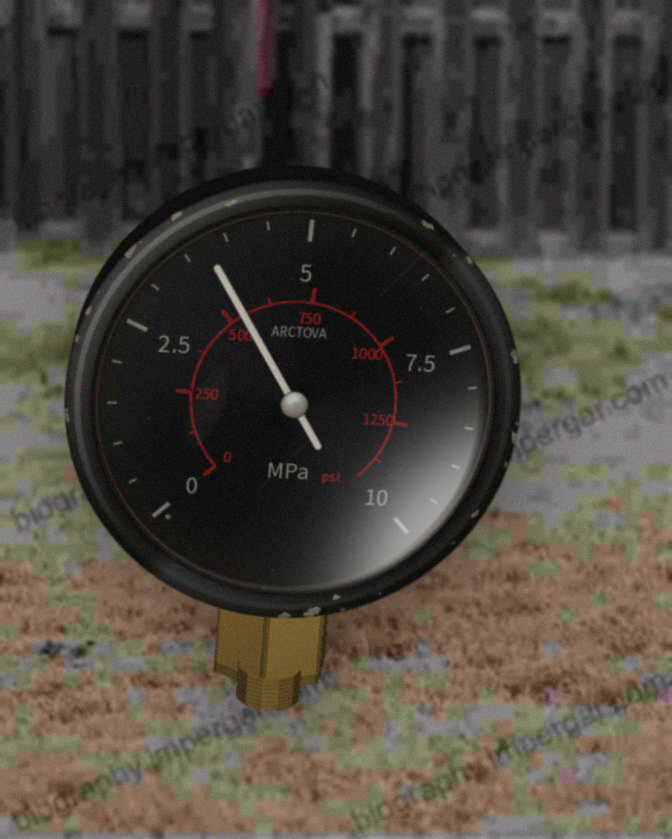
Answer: 3.75 MPa
